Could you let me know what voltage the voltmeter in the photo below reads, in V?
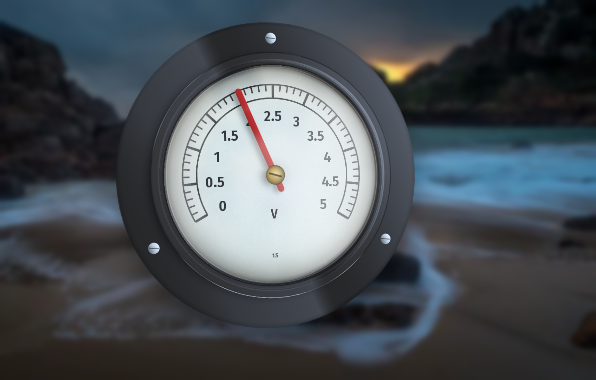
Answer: 2 V
